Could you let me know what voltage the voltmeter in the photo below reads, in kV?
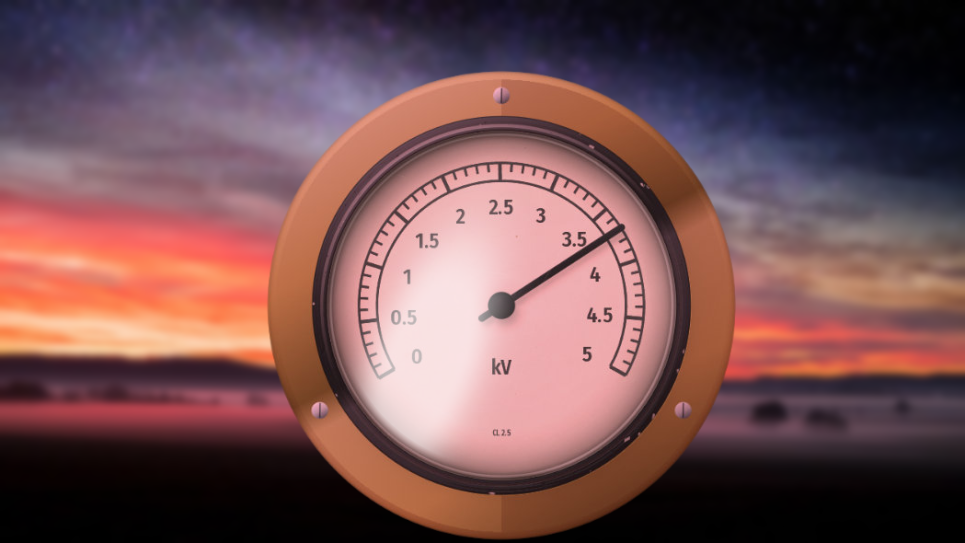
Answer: 3.7 kV
